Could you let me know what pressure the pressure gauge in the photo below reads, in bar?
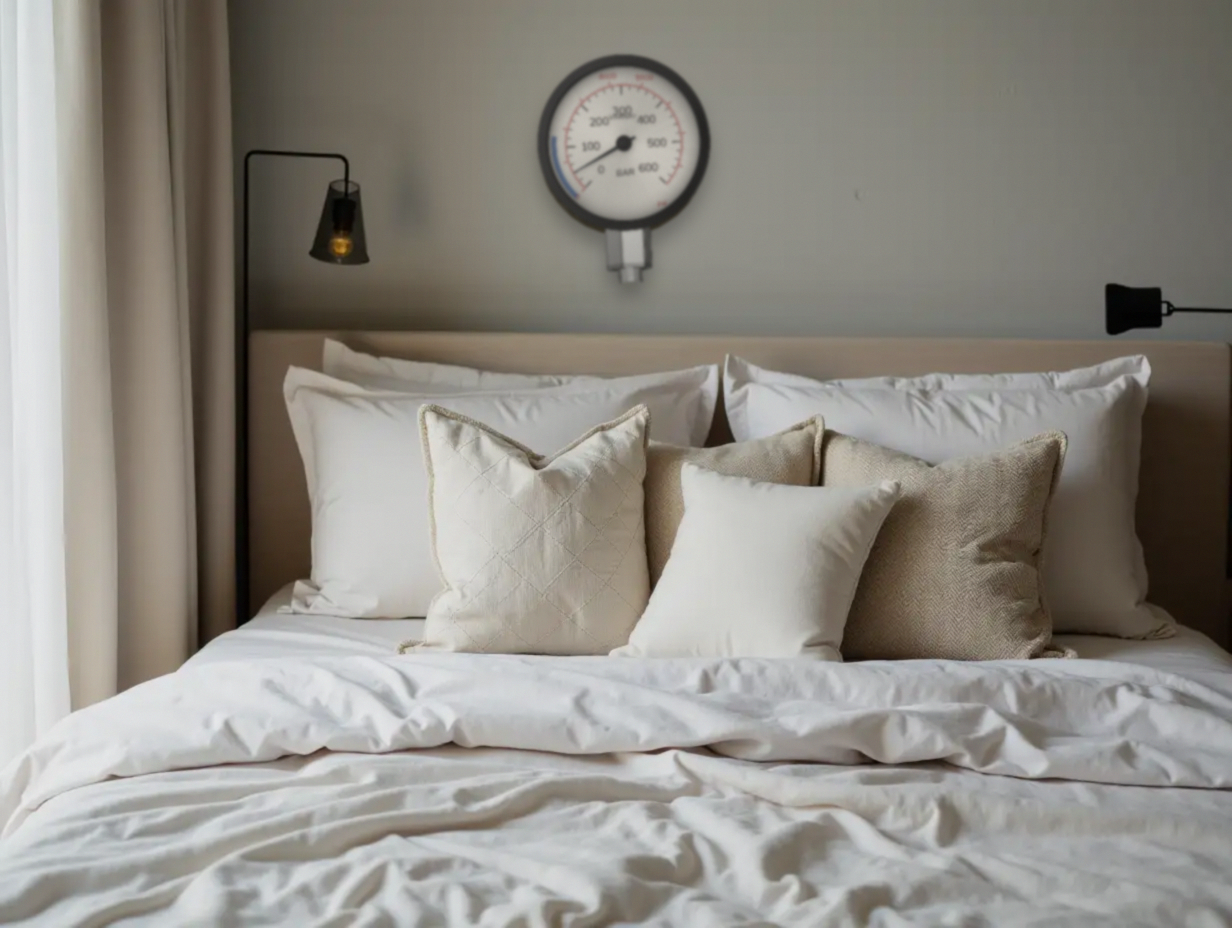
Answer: 40 bar
